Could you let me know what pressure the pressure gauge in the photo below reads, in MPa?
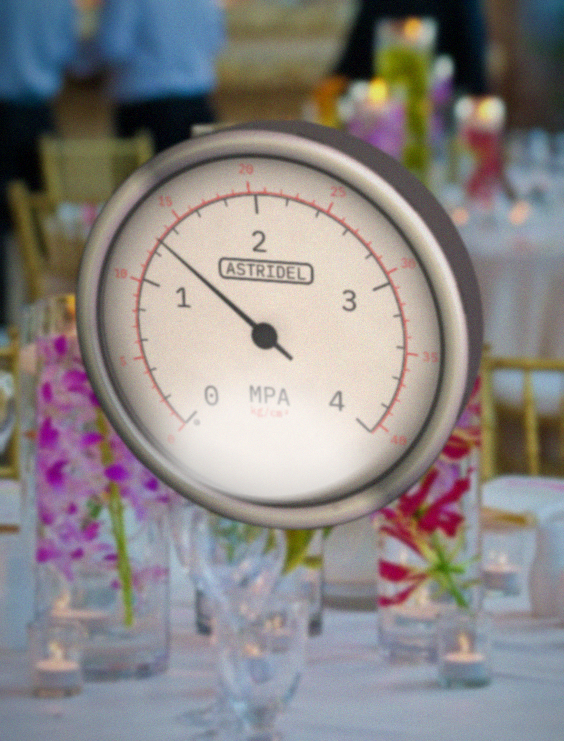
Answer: 1.3 MPa
